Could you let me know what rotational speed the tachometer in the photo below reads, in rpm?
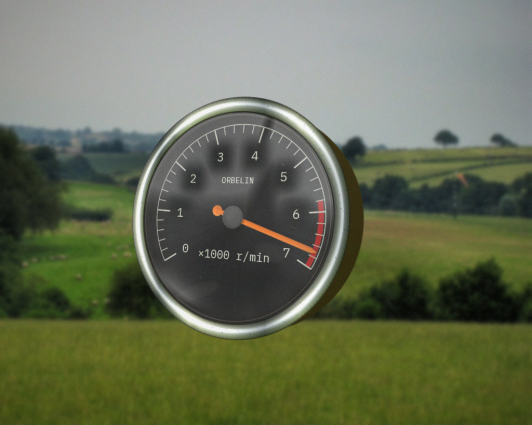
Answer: 6700 rpm
